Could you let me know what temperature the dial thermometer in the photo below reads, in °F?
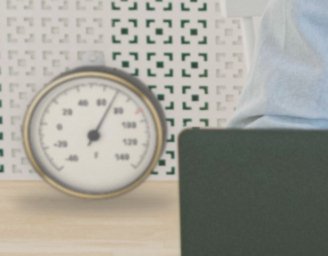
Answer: 70 °F
